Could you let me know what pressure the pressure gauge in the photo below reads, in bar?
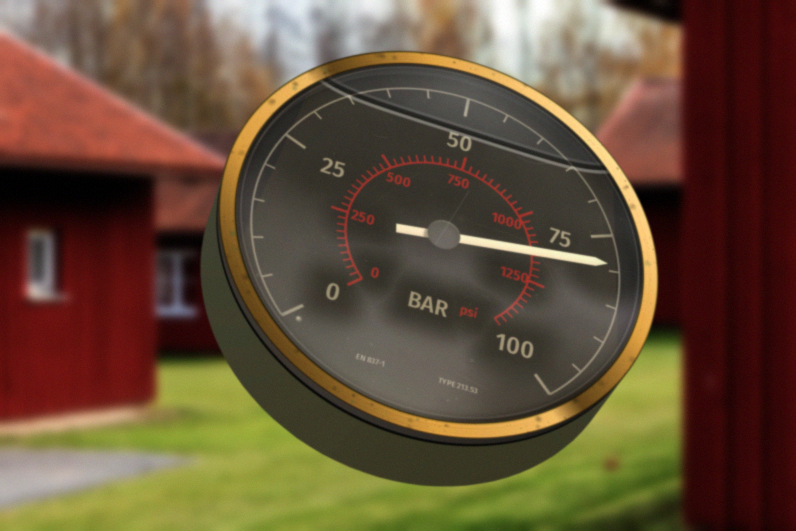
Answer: 80 bar
